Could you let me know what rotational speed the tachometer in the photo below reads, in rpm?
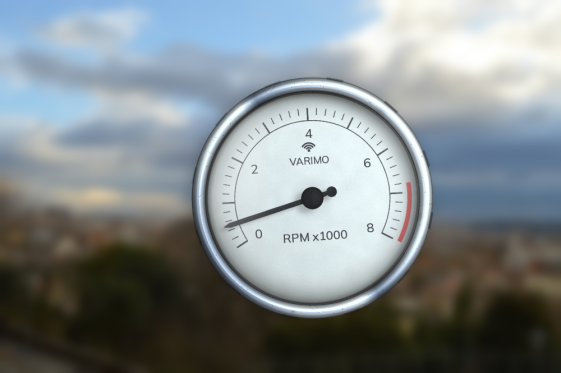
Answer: 500 rpm
